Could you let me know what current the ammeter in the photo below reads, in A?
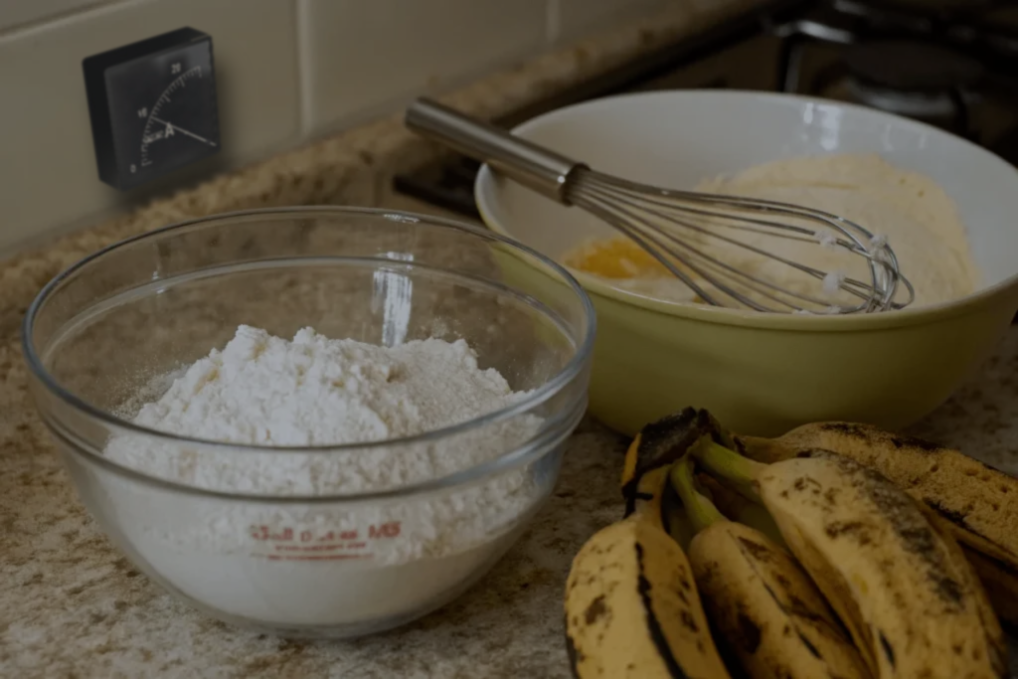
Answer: 10 A
